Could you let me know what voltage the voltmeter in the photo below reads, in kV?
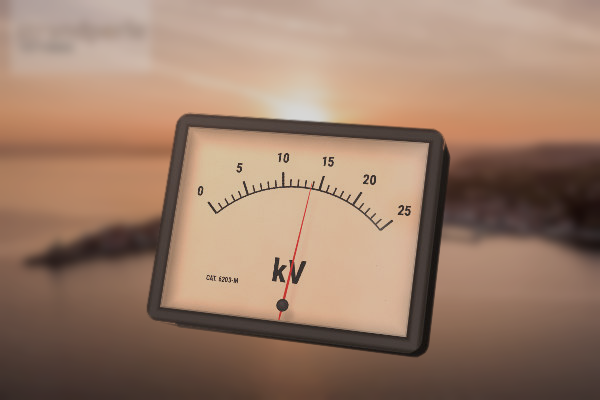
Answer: 14 kV
